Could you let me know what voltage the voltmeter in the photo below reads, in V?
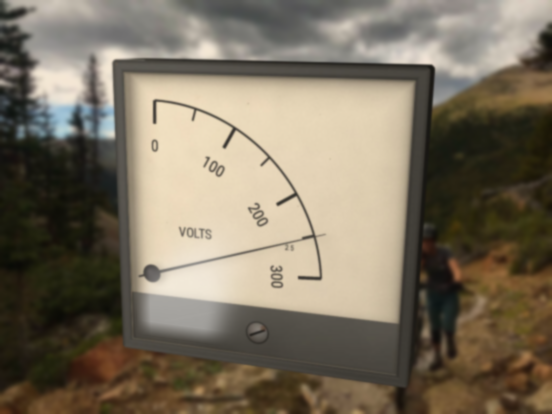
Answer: 250 V
